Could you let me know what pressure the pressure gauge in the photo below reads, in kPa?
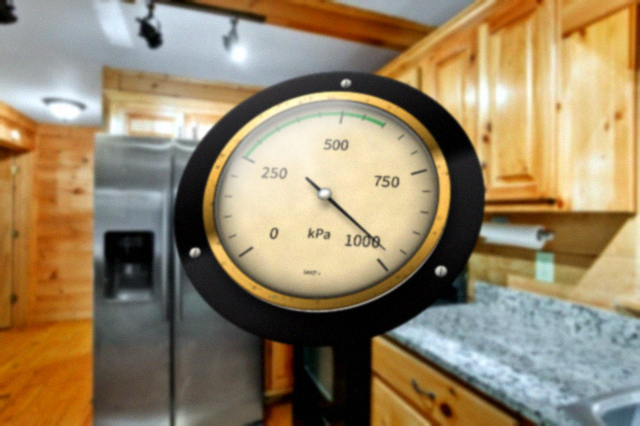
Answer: 975 kPa
